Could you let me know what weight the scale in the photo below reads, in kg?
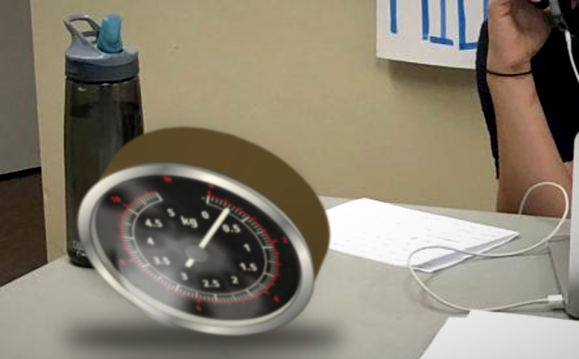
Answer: 0.25 kg
